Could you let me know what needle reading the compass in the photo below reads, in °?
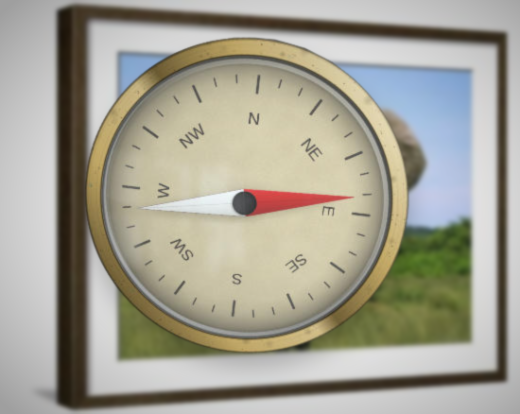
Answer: 80 °
